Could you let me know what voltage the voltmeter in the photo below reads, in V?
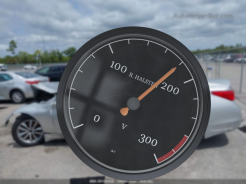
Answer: 180 V
